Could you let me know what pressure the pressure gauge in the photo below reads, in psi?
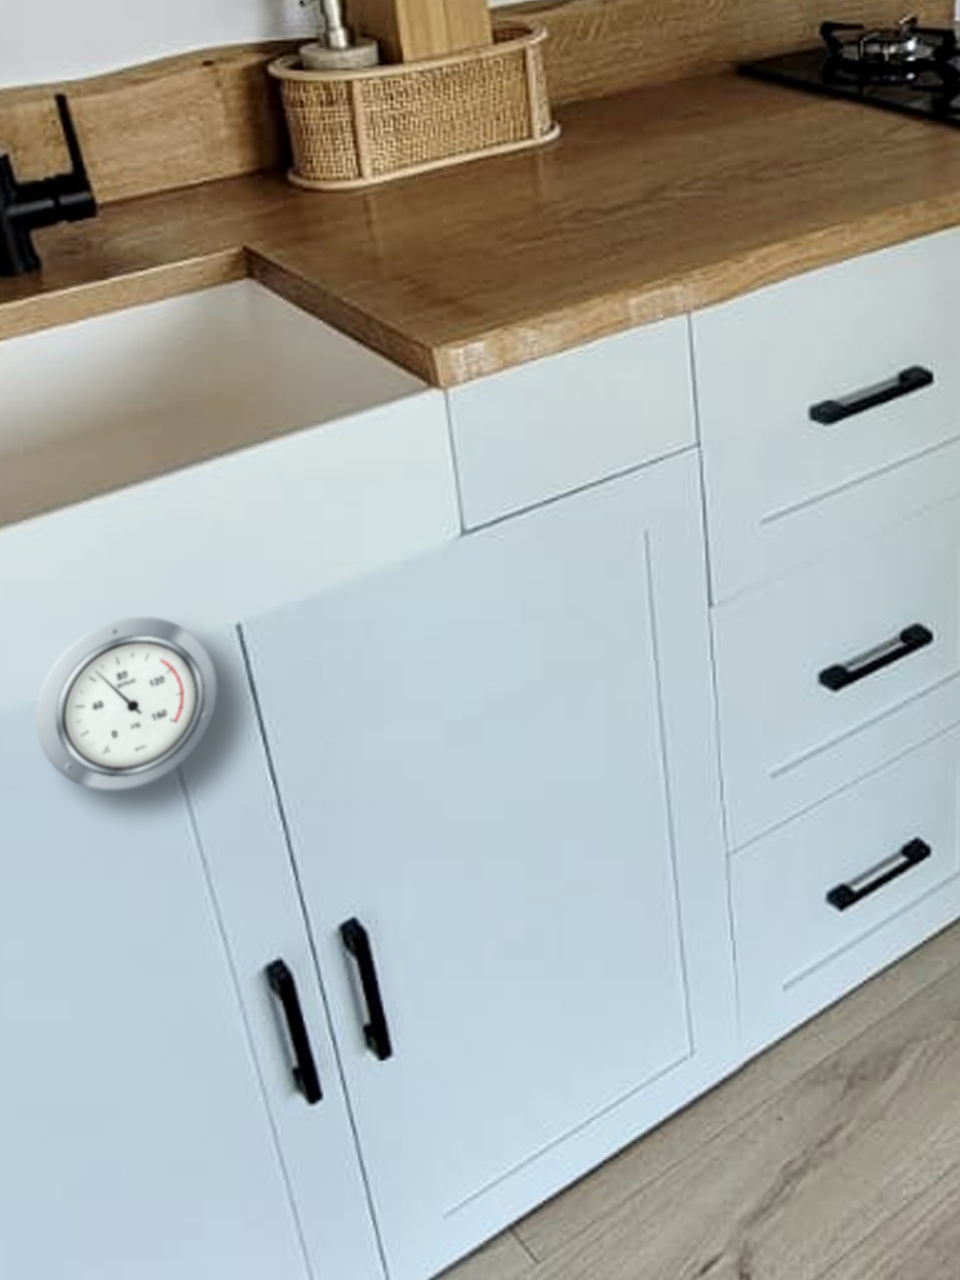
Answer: 65 psi
